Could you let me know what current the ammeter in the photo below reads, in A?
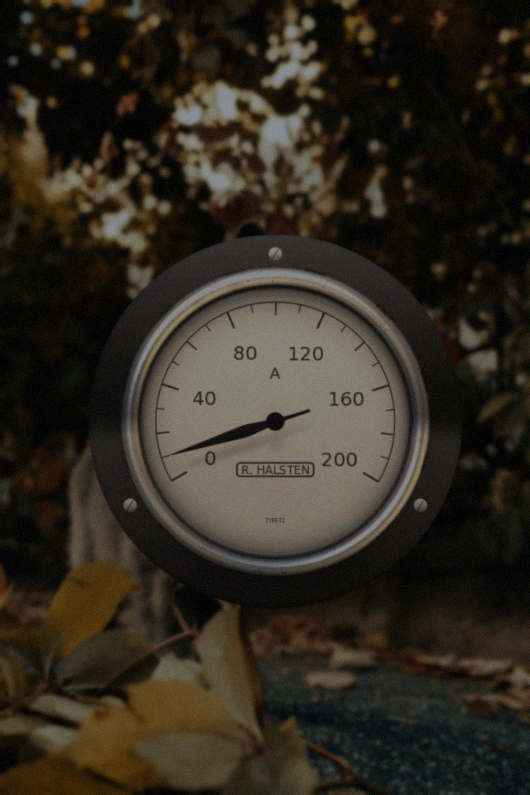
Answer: 10 A
